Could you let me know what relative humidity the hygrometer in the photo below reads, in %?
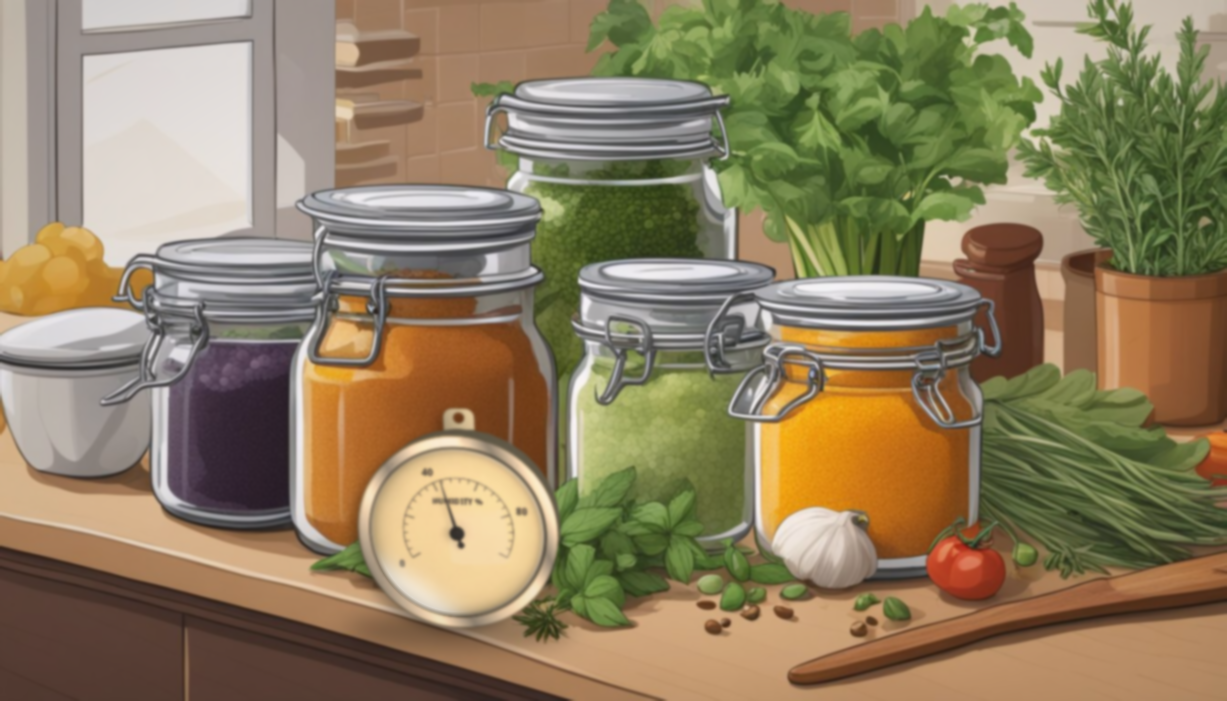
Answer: 44 %
